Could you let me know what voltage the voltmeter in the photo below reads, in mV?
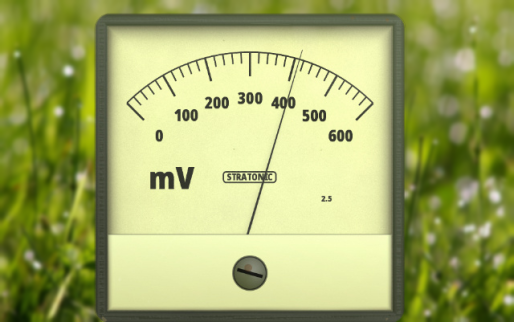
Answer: 410 mV
